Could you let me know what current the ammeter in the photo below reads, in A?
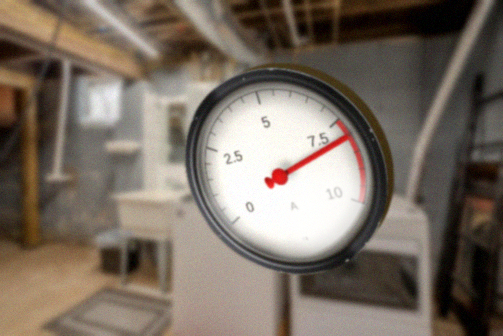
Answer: 8 A
